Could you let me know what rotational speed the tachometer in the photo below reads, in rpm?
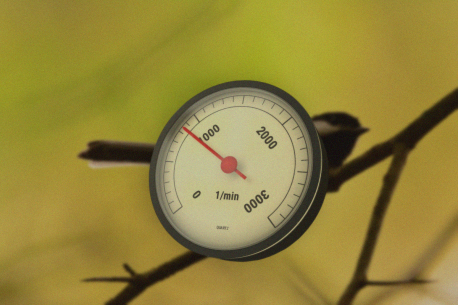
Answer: 850 rpm
